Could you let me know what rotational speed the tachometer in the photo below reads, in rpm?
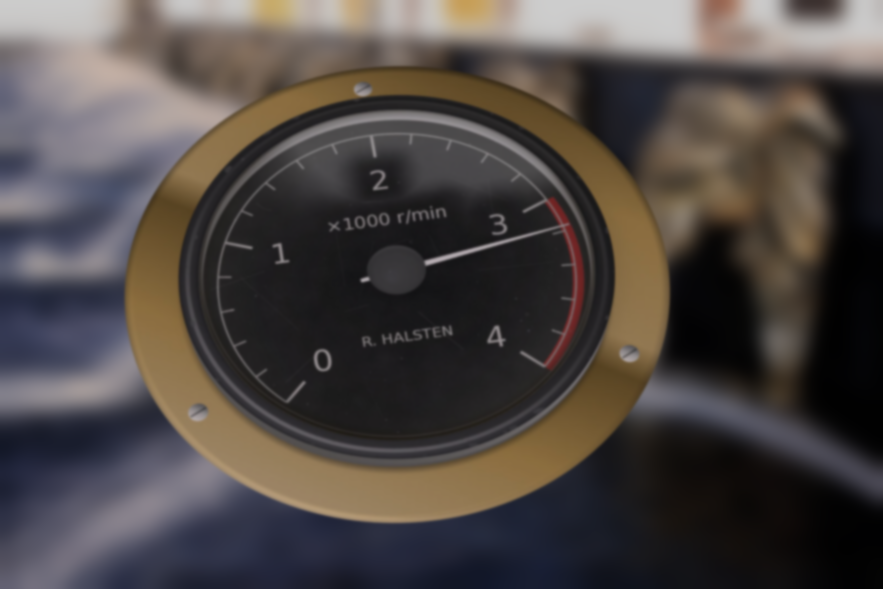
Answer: 3200 rpm
